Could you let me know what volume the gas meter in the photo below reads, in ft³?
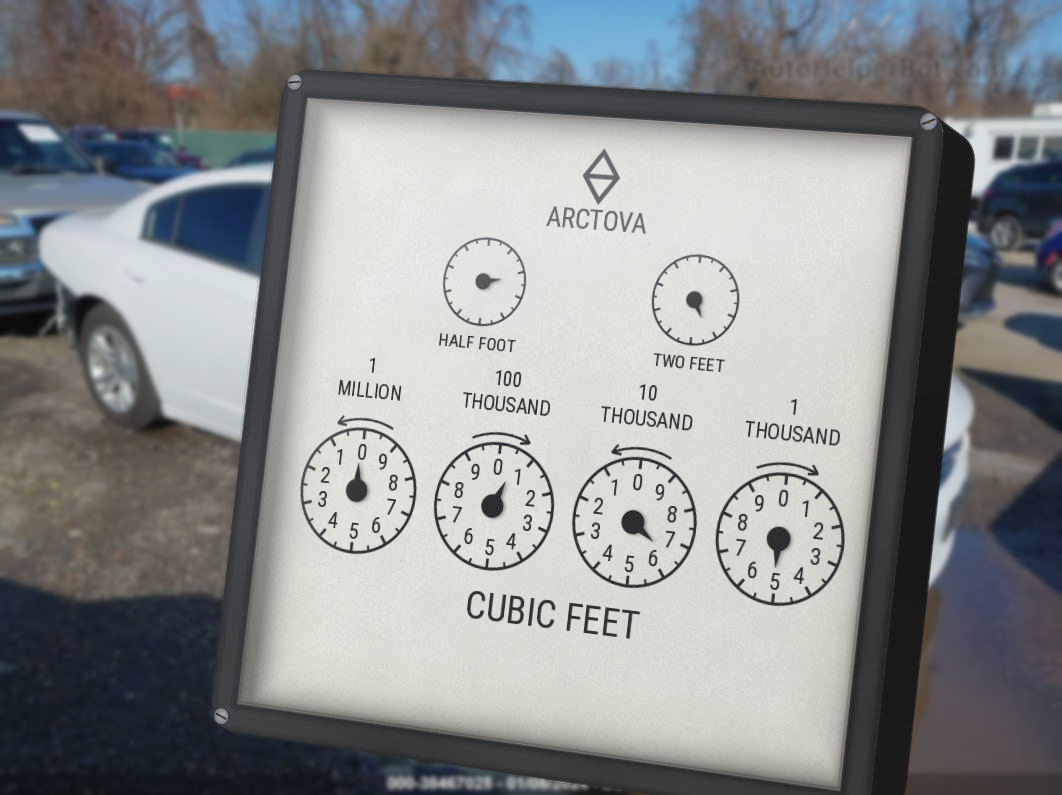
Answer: 6500 ft³
